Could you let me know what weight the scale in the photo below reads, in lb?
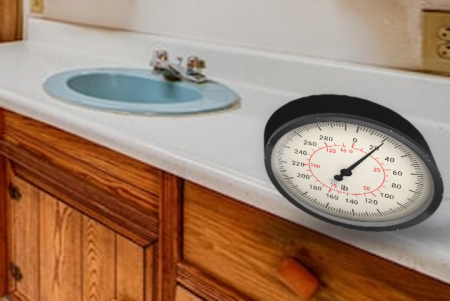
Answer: 20 lb
